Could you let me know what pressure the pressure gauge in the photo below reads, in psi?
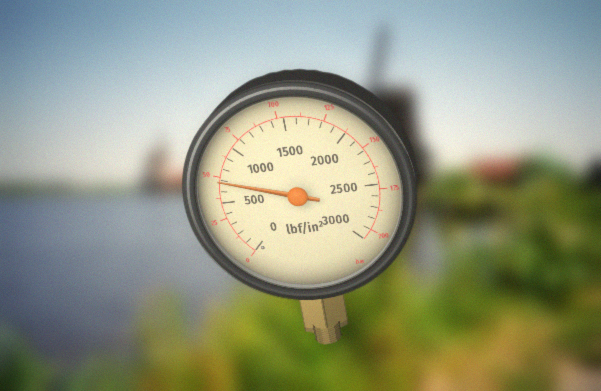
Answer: 700 psi
